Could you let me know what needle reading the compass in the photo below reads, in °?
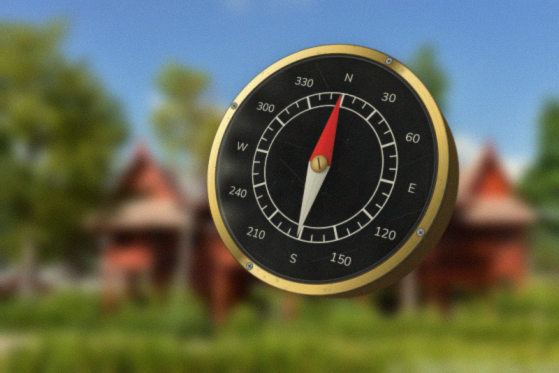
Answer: 0 °
